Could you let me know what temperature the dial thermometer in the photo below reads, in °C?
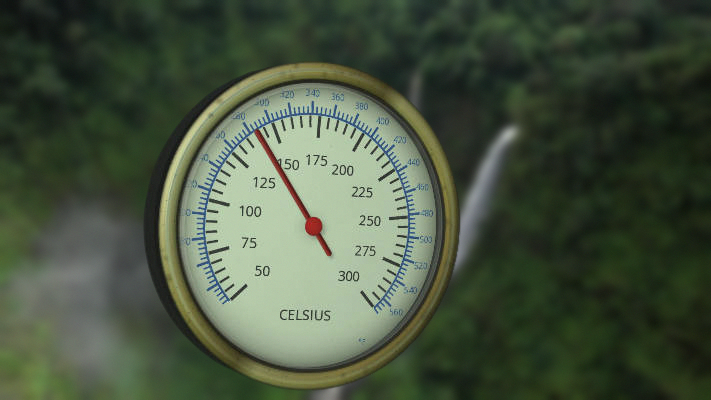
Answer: 140 °C
